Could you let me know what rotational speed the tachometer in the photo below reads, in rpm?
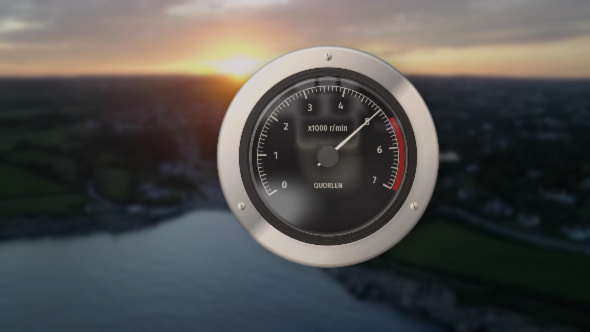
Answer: 5000 rpm
